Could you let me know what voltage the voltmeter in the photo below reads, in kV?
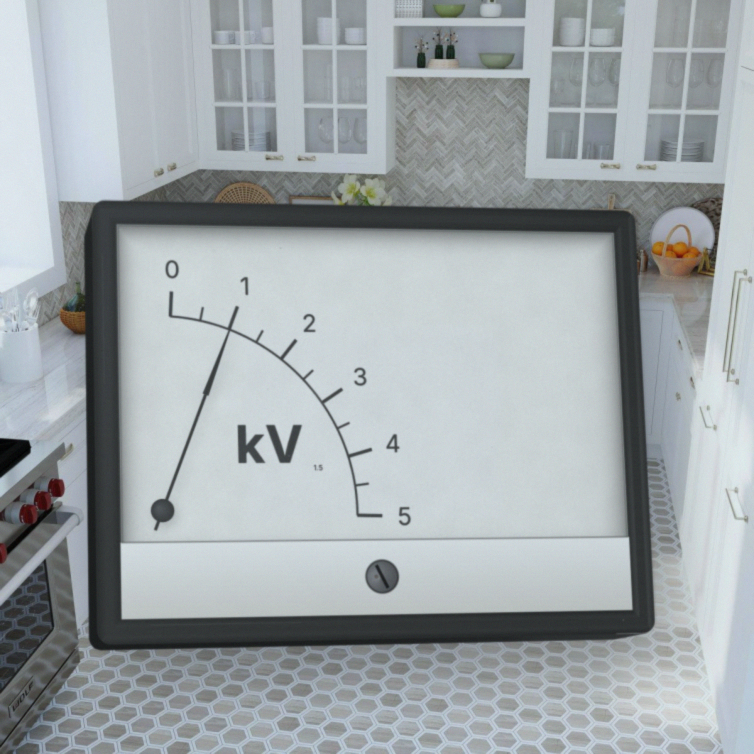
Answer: 1 kV
